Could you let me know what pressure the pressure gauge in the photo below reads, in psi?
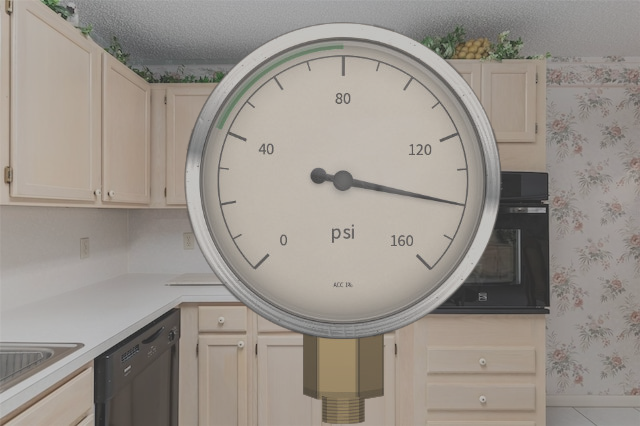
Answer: 140 psi
